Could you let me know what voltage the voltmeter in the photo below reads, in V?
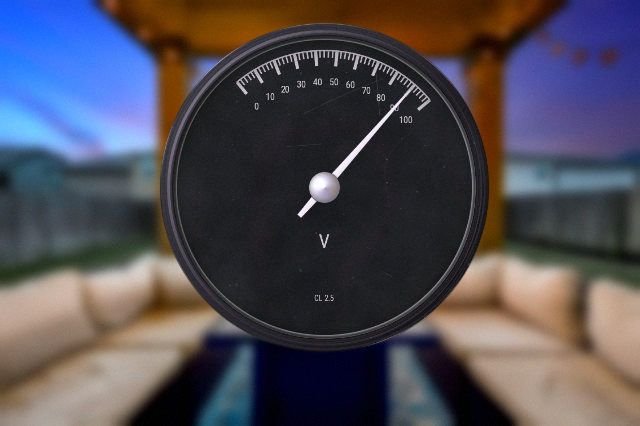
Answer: 90 V
